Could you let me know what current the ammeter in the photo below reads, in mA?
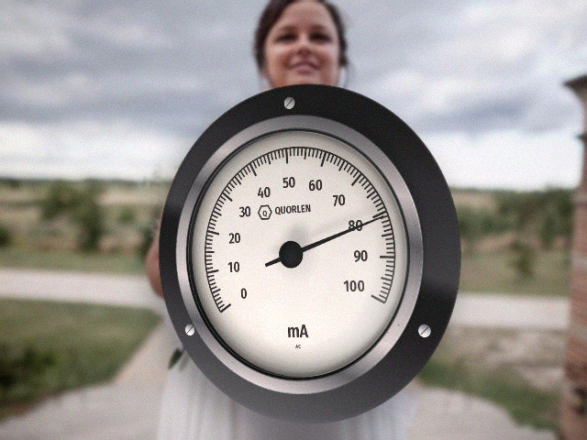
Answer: 81 mA
